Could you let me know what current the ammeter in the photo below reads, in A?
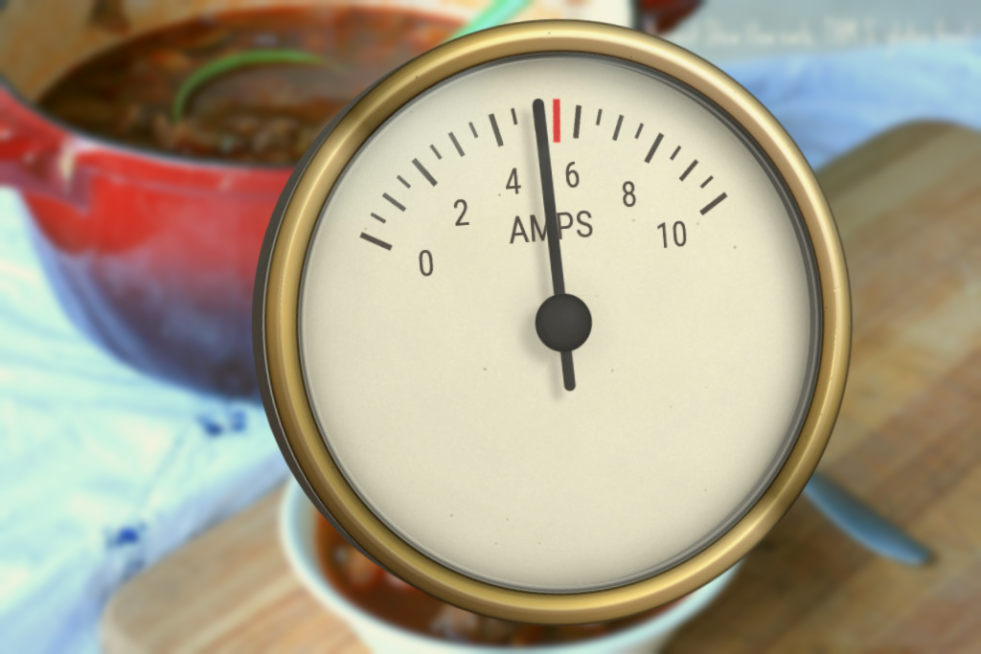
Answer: 5 A
